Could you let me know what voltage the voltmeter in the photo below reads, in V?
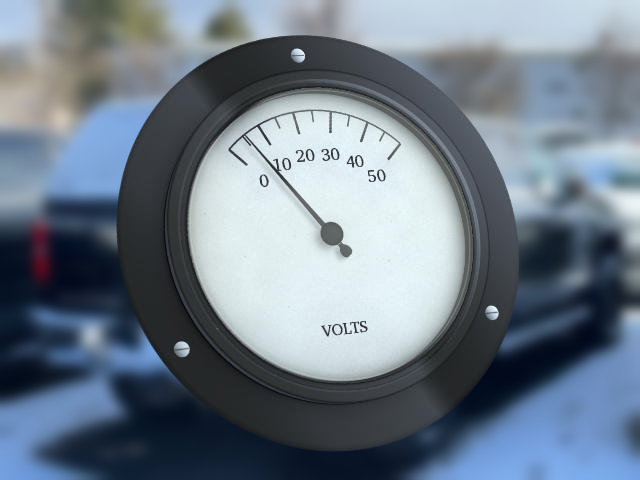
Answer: 5 V
